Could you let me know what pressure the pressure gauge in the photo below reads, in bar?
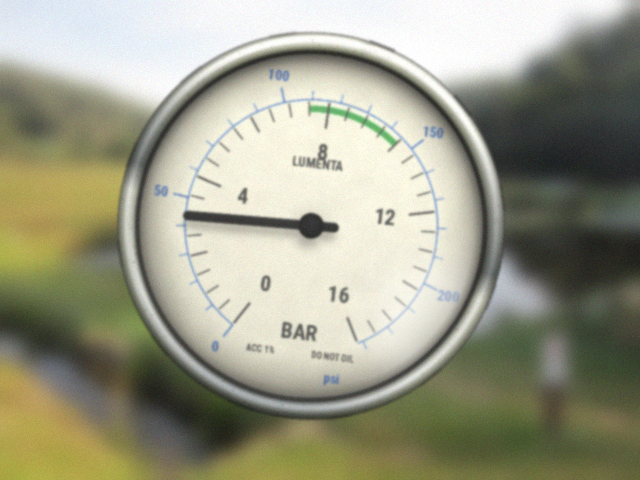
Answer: 3 bar
